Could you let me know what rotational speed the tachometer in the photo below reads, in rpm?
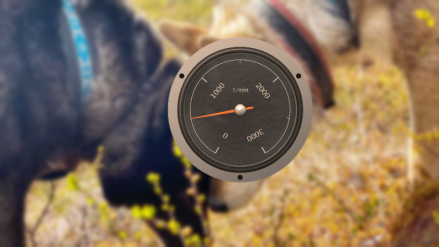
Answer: 500 rpm
